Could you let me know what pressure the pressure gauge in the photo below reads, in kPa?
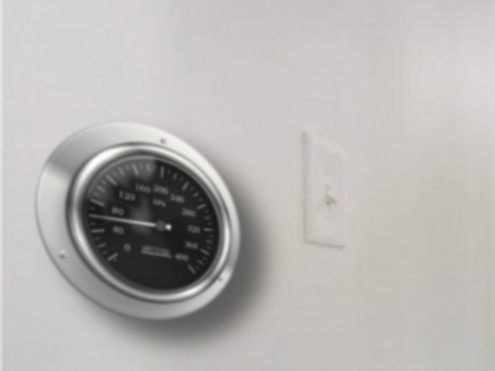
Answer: 60 kPa
